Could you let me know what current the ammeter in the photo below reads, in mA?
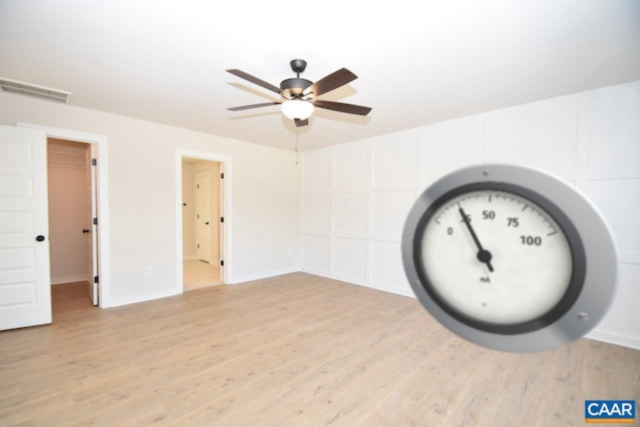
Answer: 25 mA
